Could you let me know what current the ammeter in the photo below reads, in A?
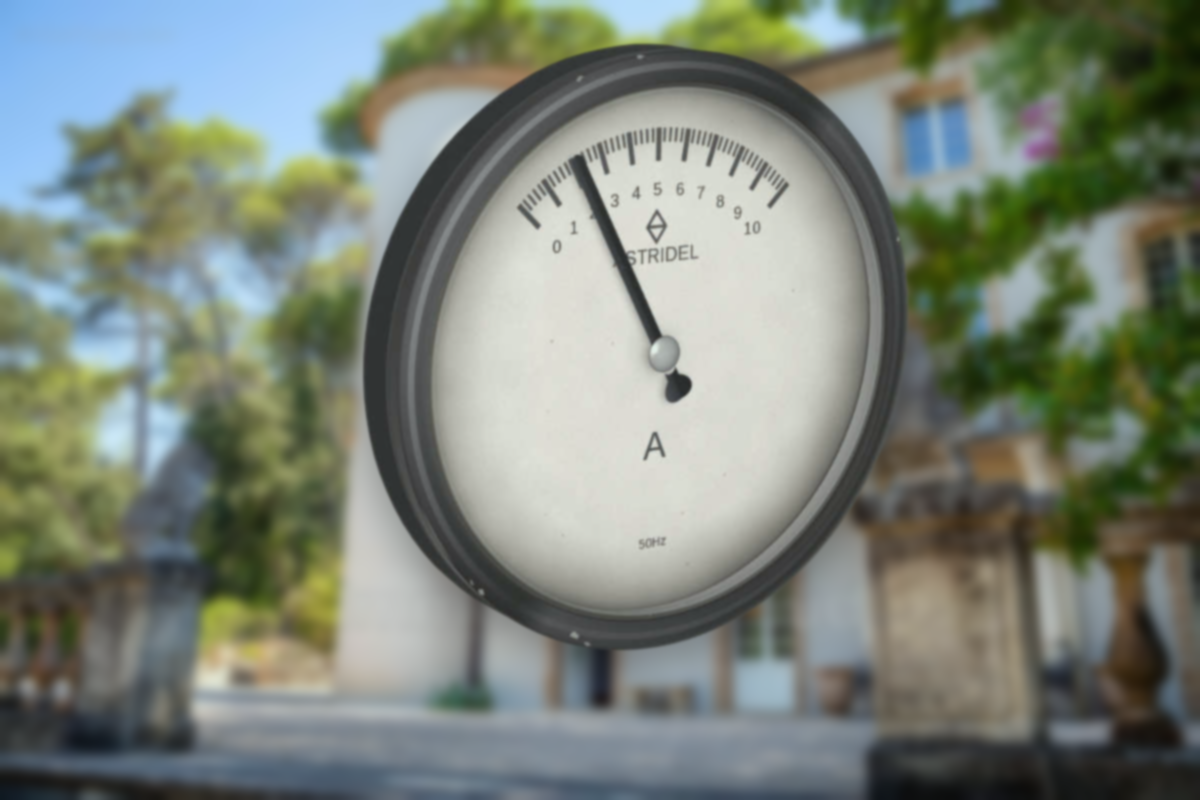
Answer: 2 A
